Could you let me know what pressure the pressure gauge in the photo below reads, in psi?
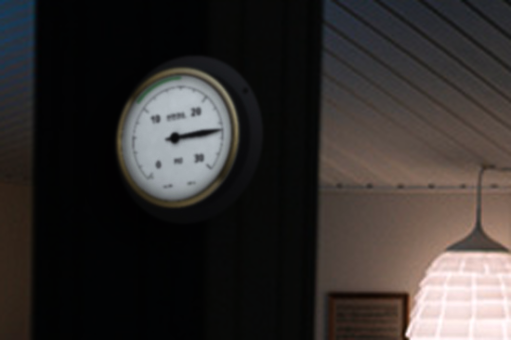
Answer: 25 psi
